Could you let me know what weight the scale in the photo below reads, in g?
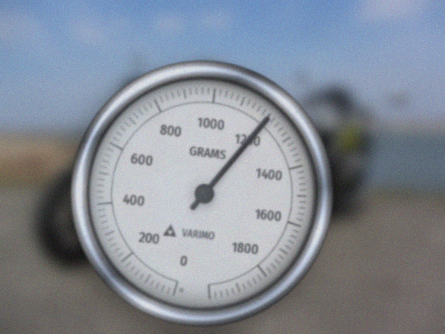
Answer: 1200 g
